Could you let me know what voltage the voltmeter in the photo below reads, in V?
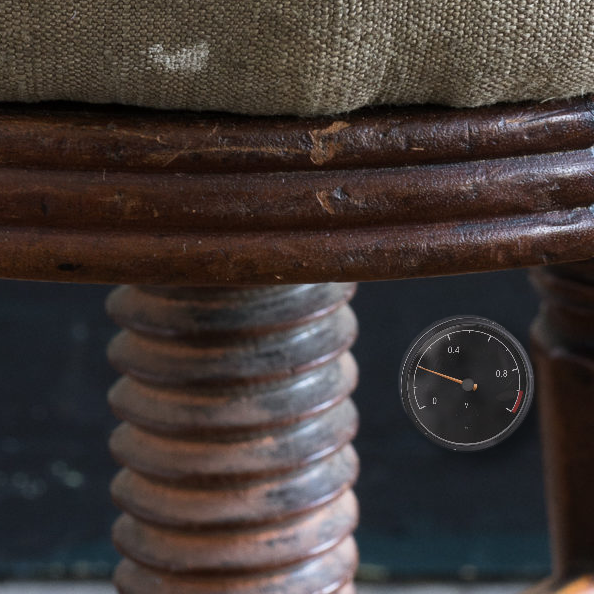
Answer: 0.2 V
